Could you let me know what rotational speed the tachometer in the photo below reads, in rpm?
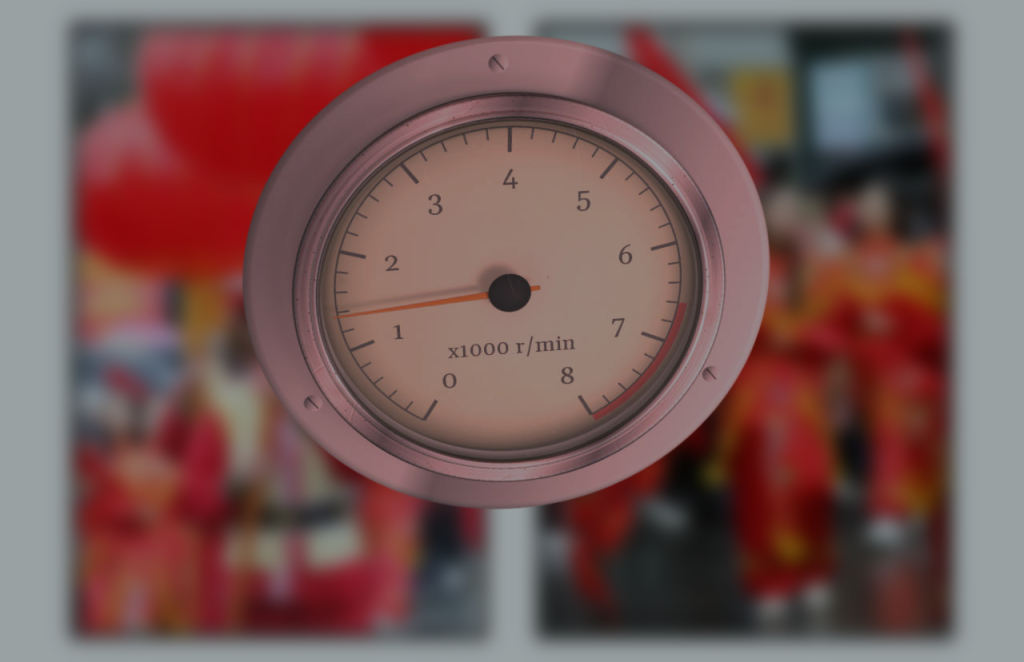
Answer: 1400 rpm
